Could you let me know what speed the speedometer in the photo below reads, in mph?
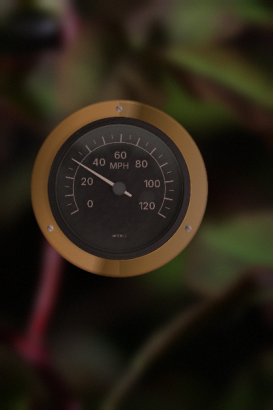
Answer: 30 mph
